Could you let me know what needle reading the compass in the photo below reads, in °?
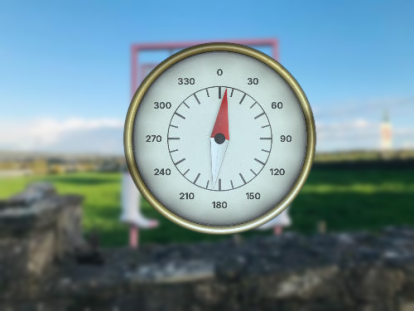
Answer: 7.5 °
